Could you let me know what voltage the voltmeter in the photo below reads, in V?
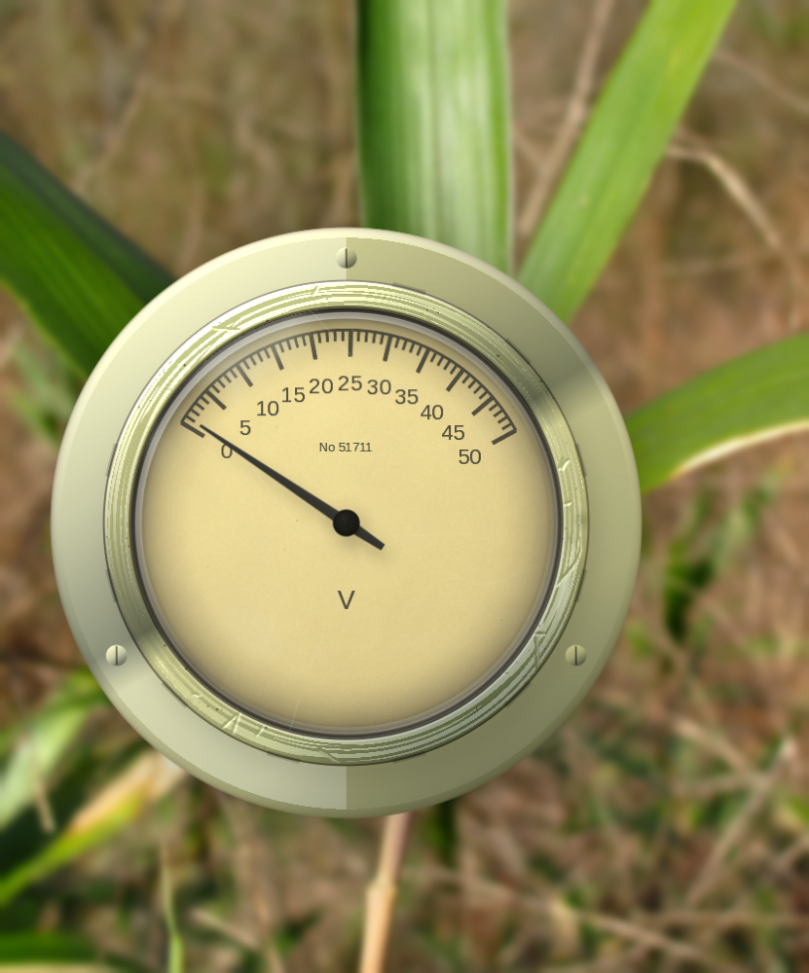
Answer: 1 V
